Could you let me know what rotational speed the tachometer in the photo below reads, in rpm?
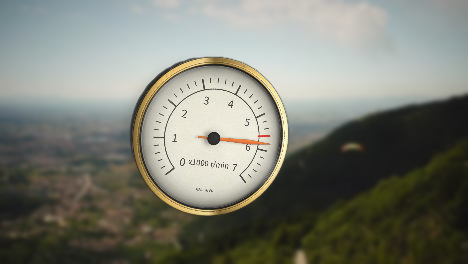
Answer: 5800 rpm
